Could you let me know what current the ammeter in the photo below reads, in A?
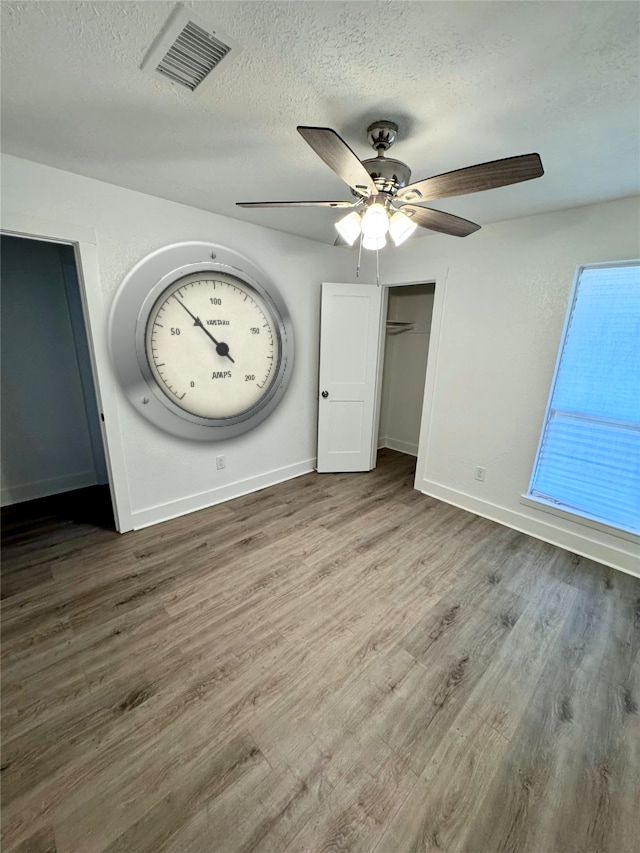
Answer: 70 A
